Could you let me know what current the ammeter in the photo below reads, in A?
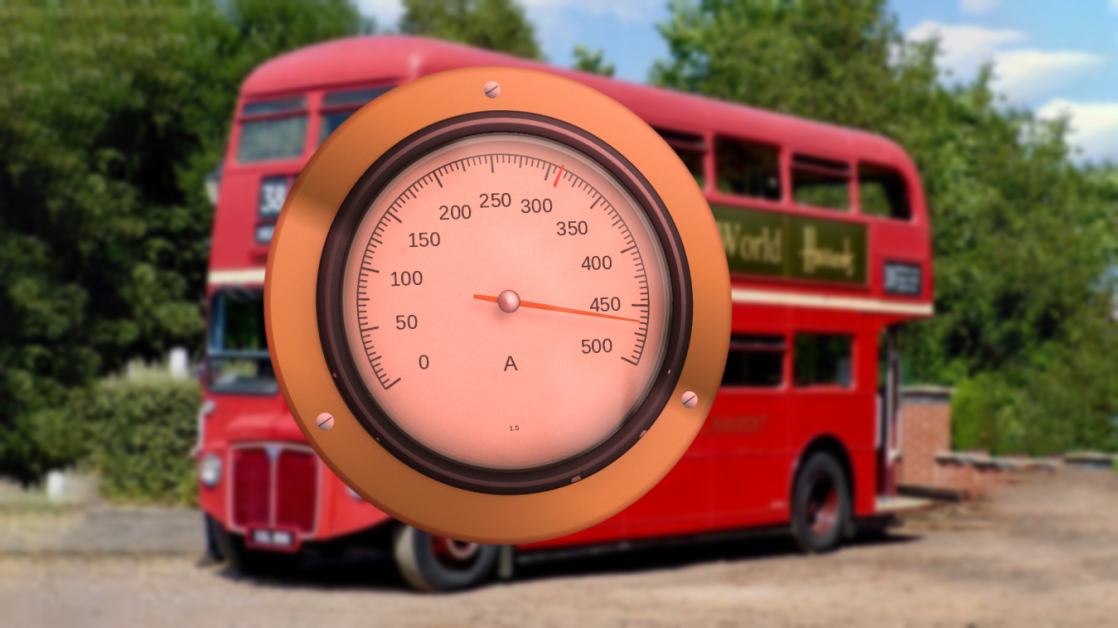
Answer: 465 A
